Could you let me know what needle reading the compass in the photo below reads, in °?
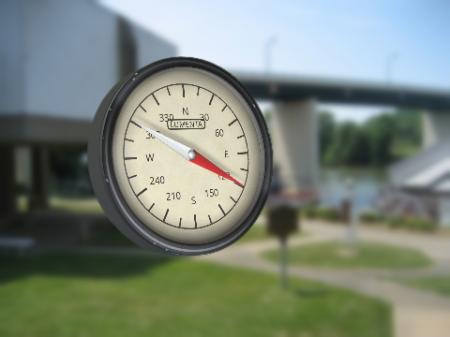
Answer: 120 °
